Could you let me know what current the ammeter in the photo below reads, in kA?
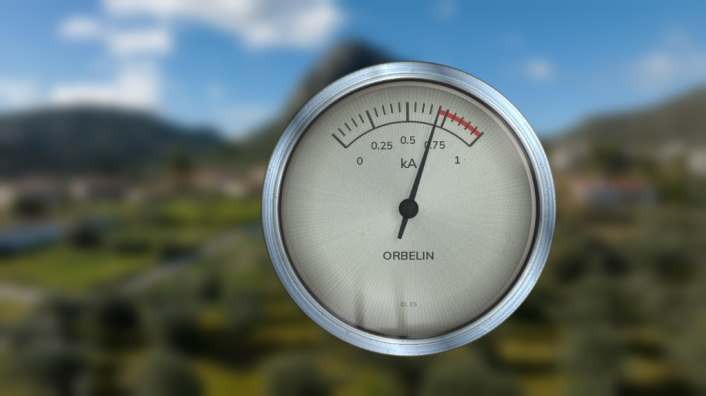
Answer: 0.7 kA
